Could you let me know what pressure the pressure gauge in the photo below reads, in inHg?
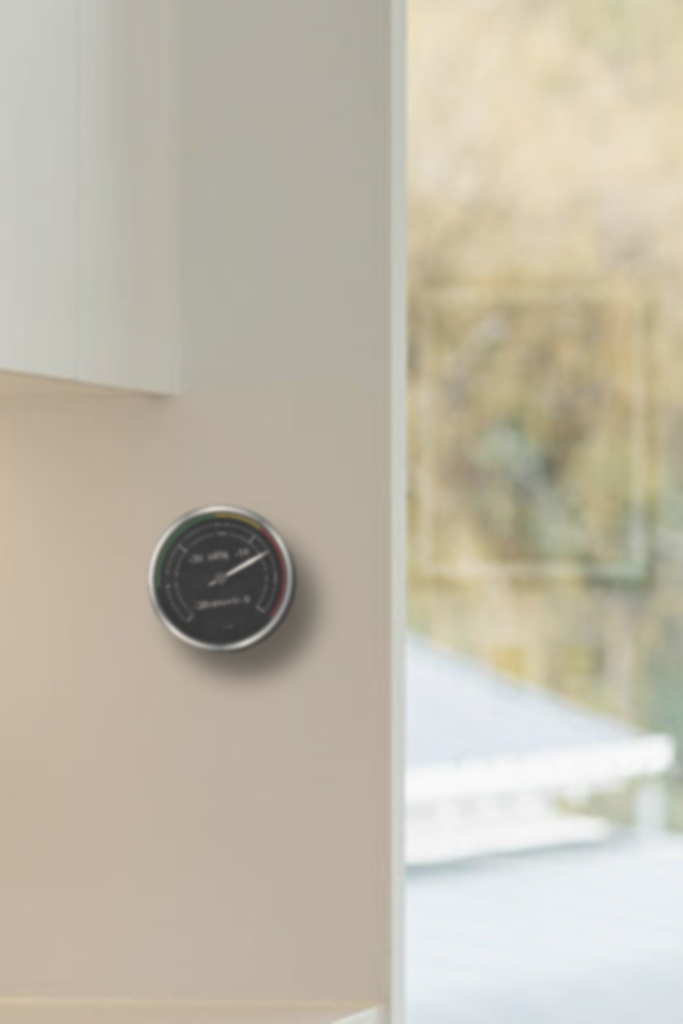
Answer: -7.5 inHg
